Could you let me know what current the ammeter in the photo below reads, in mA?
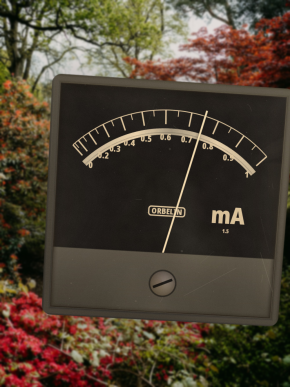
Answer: 0.75 mA
